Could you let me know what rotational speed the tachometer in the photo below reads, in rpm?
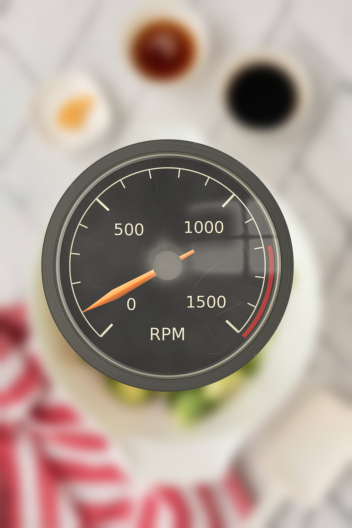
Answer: 100 rpm
